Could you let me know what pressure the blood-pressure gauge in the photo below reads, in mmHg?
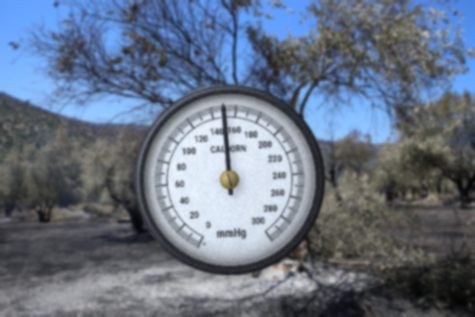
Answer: 150 mmHg
